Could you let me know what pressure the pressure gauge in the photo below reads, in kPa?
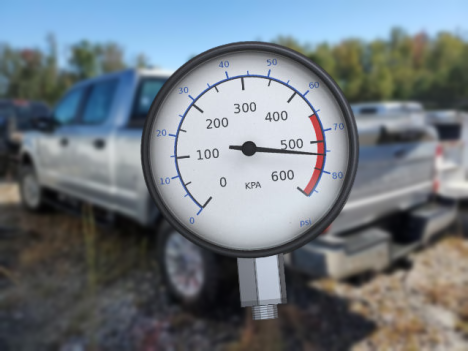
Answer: 525 kPa
